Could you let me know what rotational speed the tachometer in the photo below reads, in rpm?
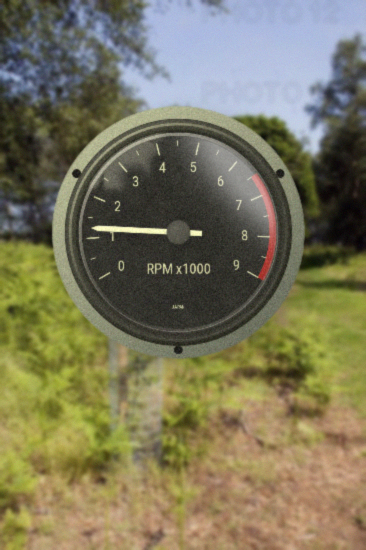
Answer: 1250 rpm
